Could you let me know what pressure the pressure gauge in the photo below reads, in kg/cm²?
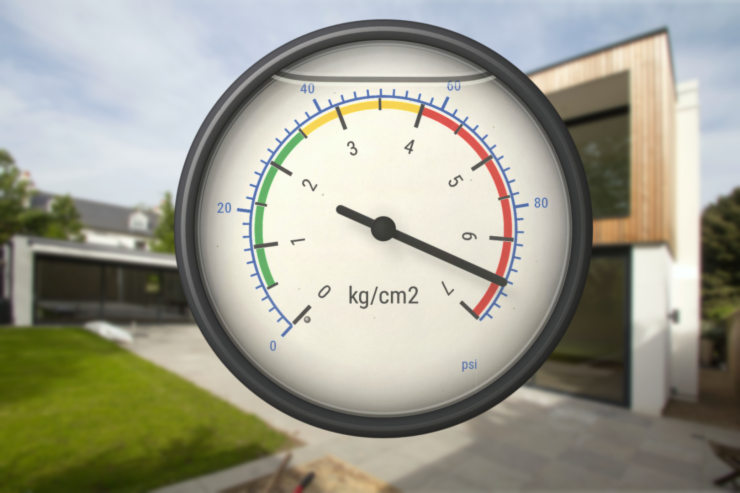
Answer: 6.5 kg/cm²
